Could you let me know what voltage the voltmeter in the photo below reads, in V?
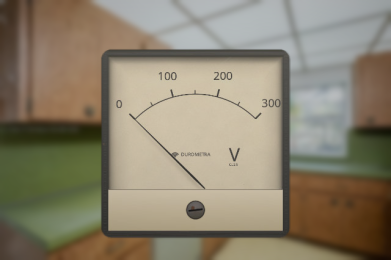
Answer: 0 V
